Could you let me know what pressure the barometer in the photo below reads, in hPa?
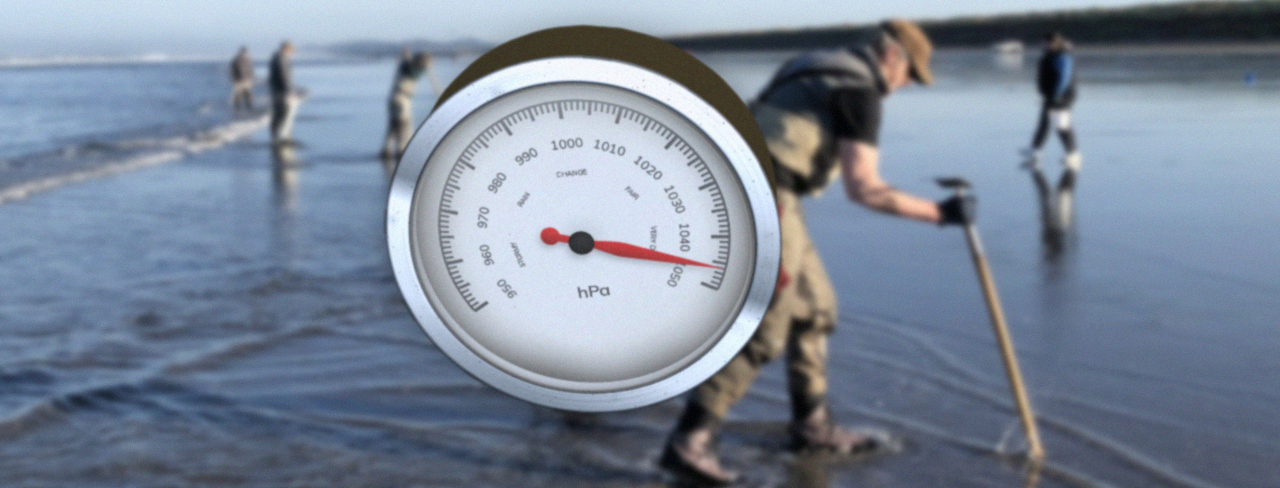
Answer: 1045 hPa
